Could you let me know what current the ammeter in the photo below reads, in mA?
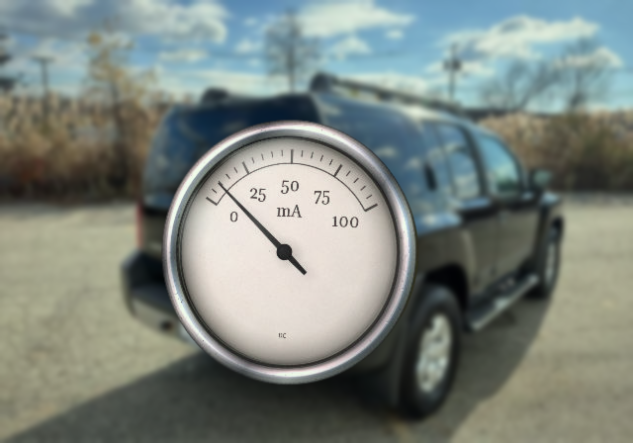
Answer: 10 mA
